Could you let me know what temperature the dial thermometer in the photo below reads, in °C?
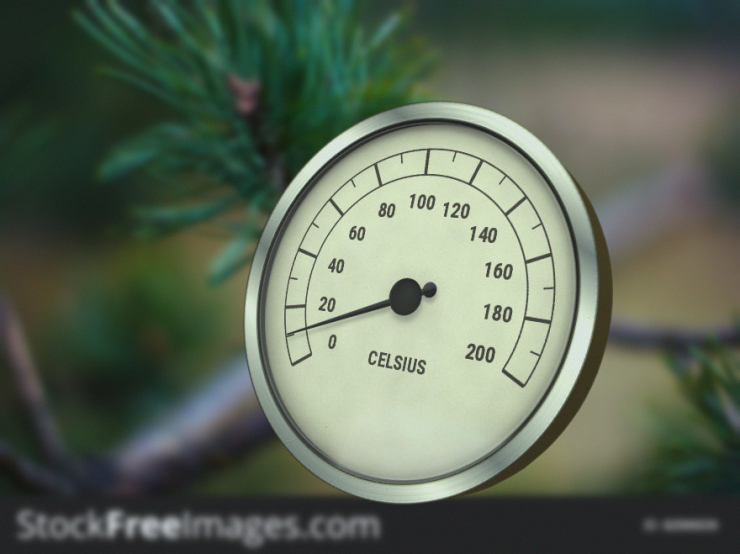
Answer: 10 °C
